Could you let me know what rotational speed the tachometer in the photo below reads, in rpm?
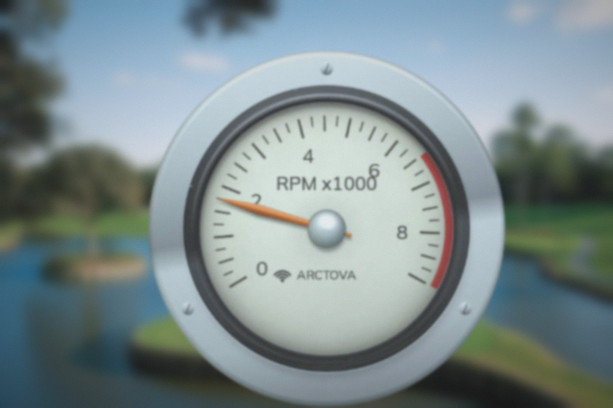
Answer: 1750 rpm
